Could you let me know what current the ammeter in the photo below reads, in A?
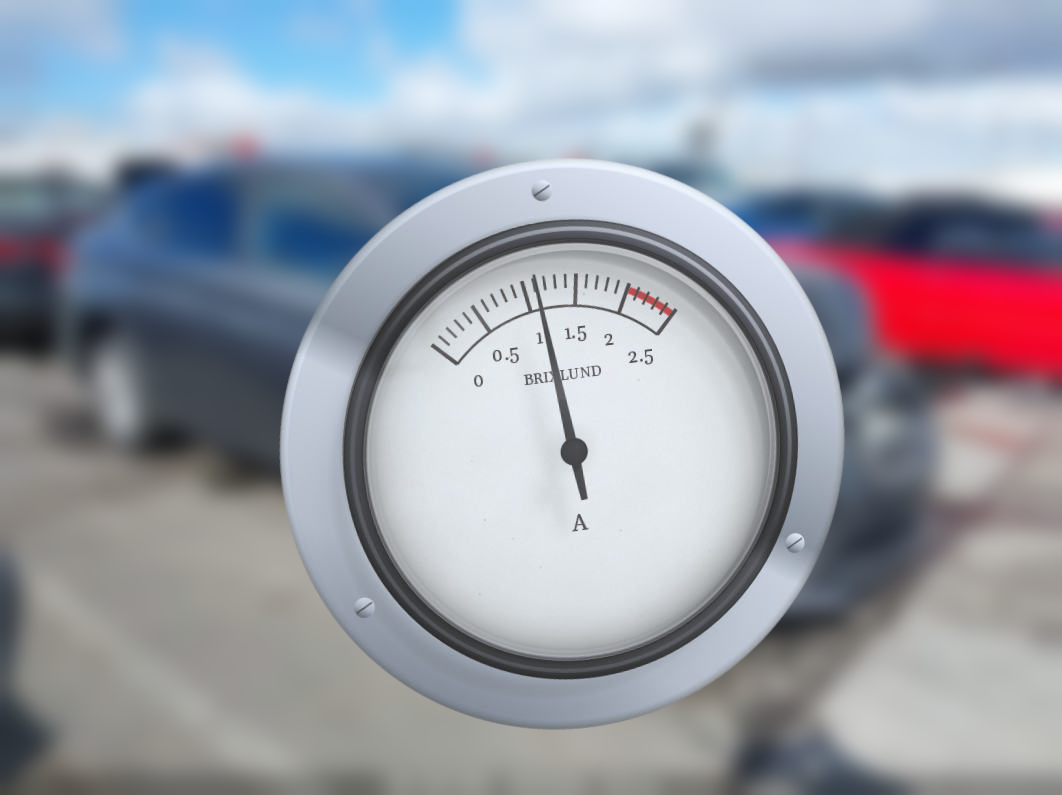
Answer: 1.1 A
